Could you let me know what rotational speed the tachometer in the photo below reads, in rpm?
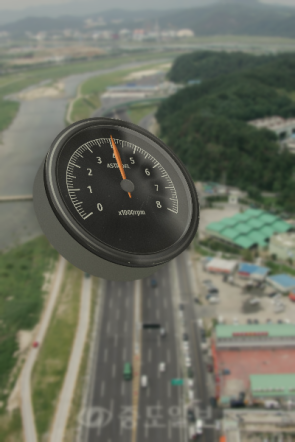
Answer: 4000 rpm
